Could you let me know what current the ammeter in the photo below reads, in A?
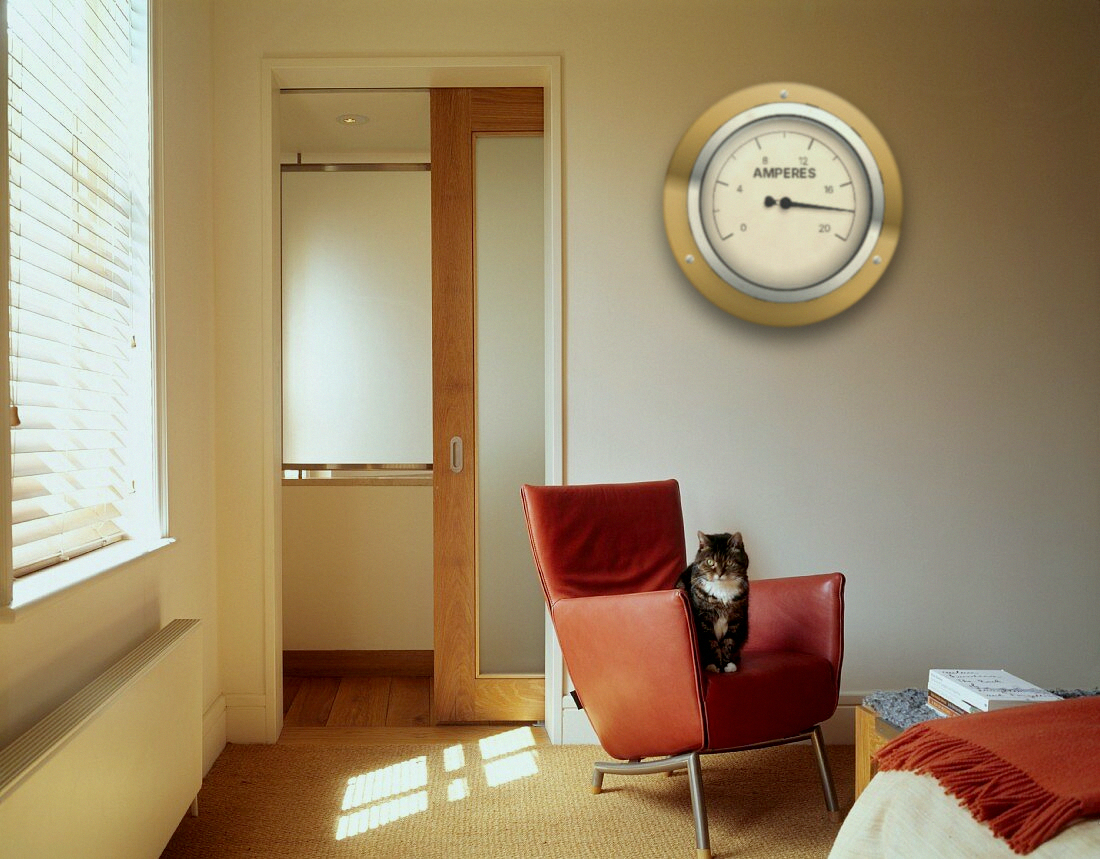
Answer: 18 A
